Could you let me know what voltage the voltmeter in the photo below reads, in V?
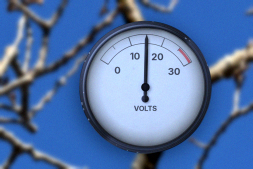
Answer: 15 V
